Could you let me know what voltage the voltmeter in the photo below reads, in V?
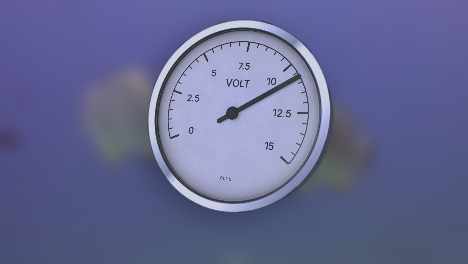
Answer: 10.75 V
